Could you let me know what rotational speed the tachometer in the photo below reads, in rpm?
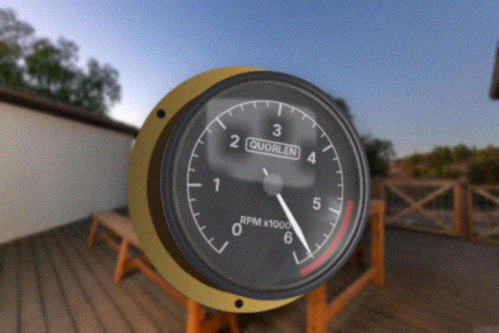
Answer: 5800 rpm
